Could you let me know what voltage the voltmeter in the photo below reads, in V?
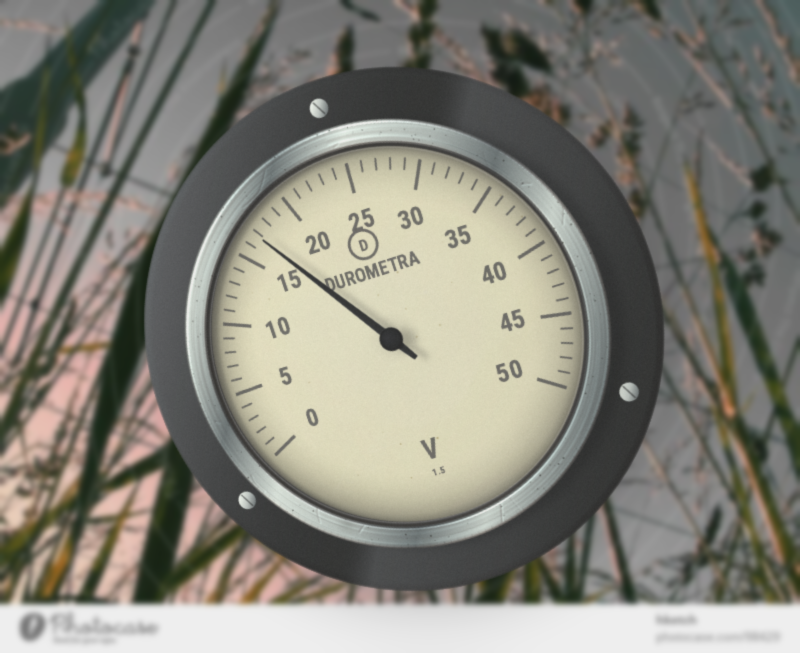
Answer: 17 V
